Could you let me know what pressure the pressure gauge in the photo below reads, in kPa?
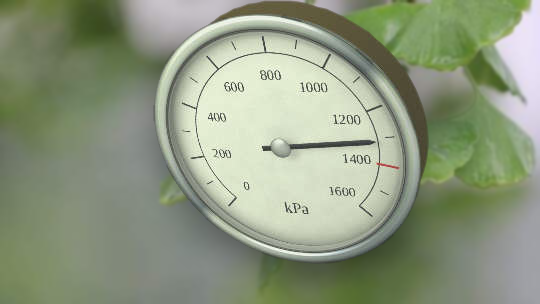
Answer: 1300 kPa
